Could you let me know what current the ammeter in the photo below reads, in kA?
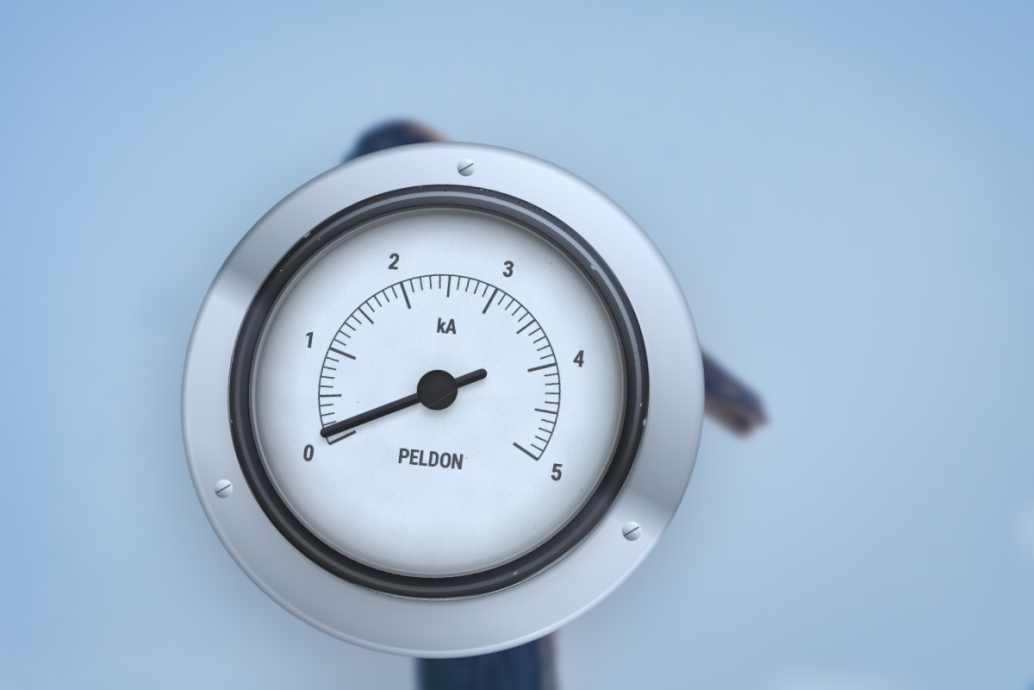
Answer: 0.1 kA
